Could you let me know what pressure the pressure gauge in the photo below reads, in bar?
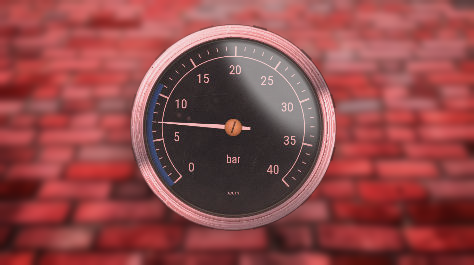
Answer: 7 bar
